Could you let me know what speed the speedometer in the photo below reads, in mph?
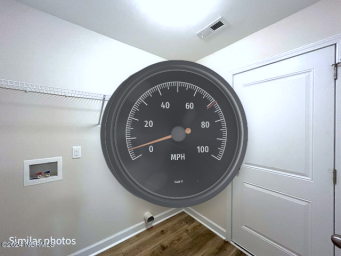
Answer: 5 mph
